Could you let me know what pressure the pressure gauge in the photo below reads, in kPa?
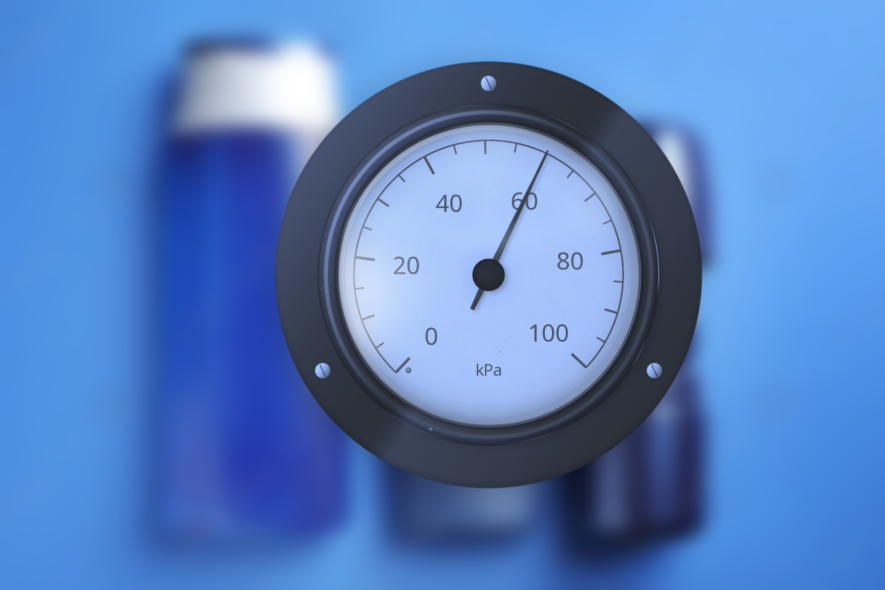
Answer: 60 kPa
